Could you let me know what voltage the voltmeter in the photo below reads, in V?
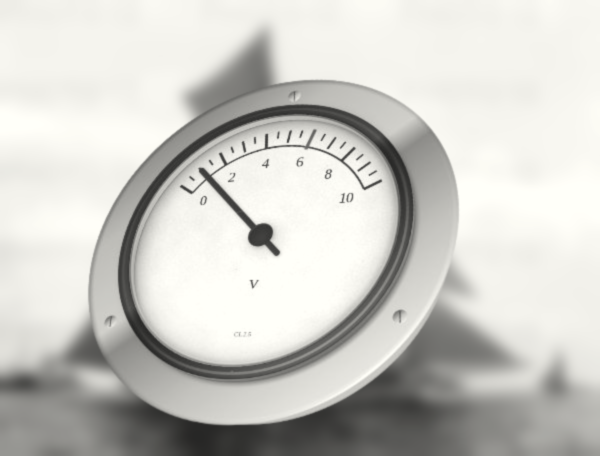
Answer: 1 V
